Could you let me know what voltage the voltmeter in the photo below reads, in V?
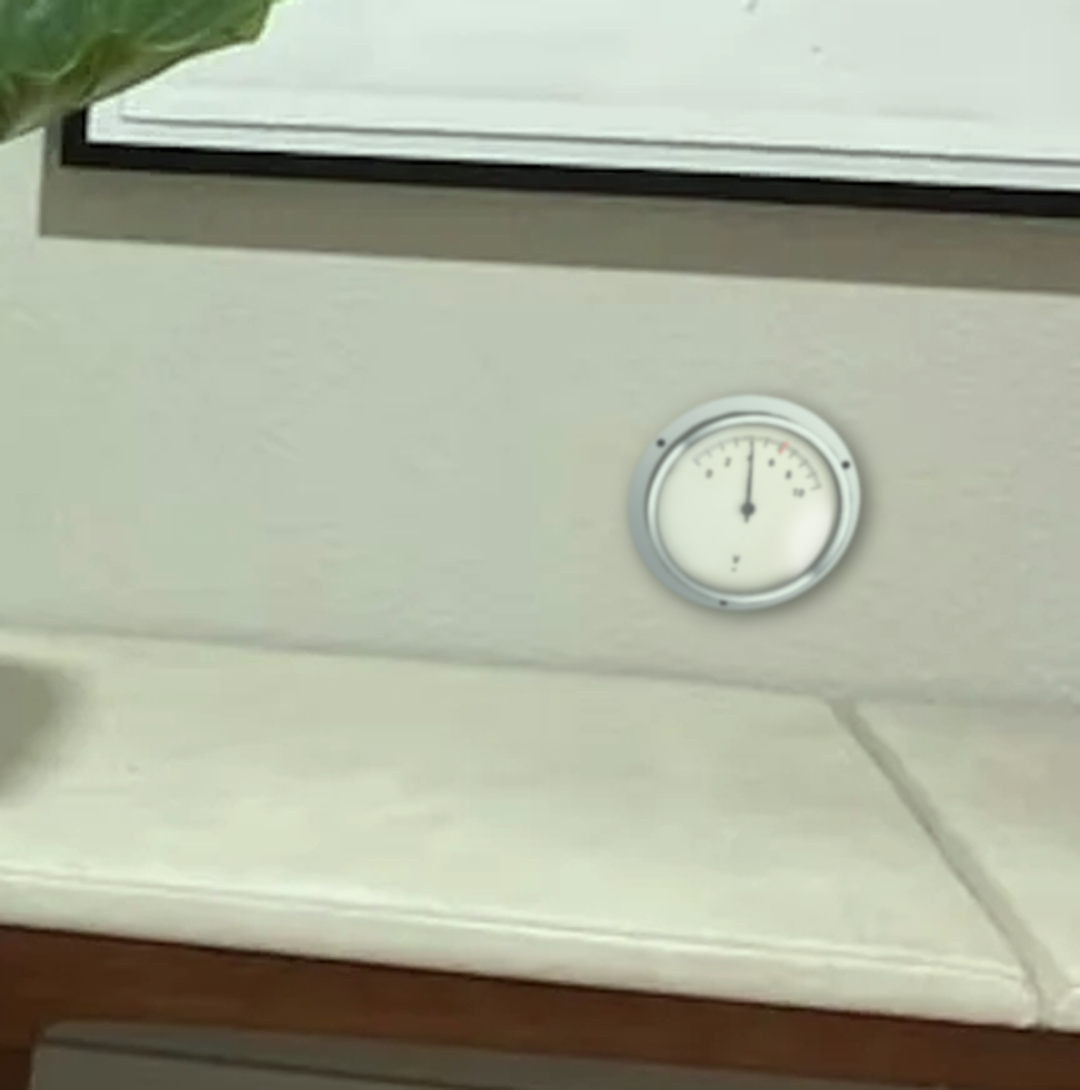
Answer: 4 V
